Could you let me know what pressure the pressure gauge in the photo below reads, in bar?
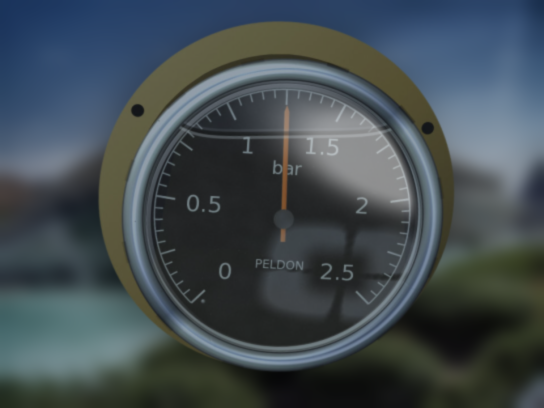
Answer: 1.25 bar
